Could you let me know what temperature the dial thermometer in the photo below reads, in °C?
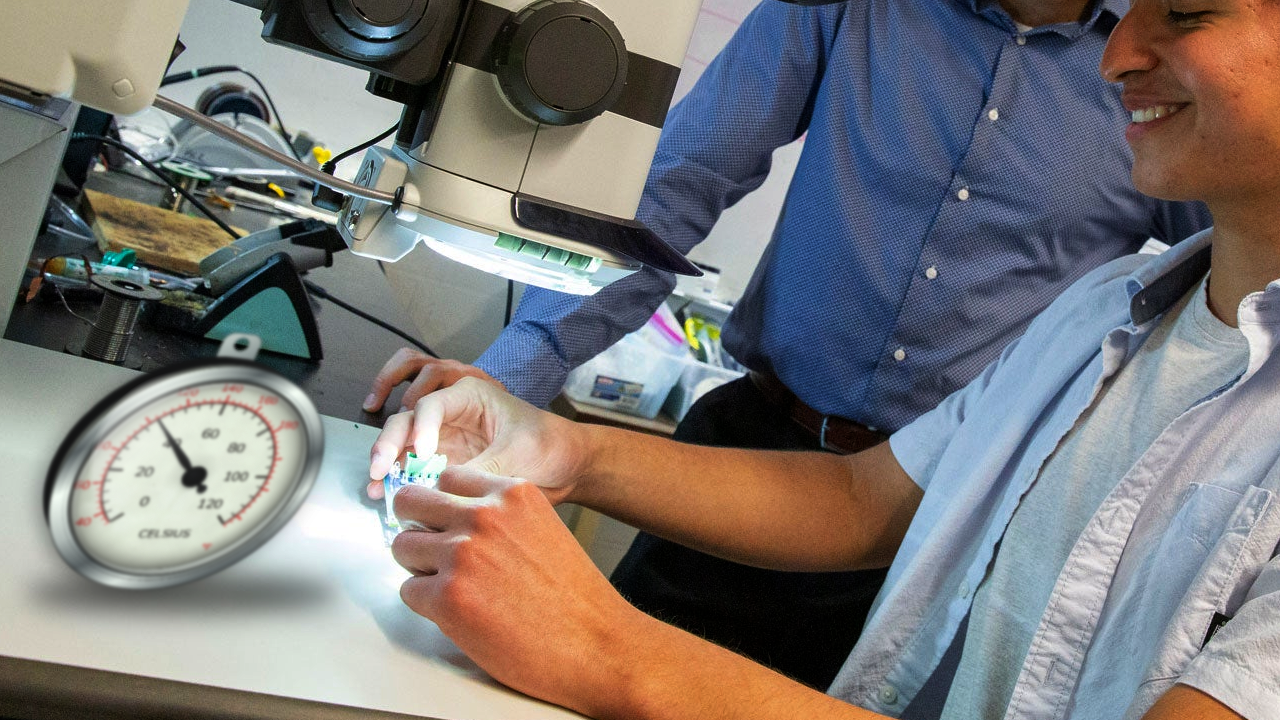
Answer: 40 °C
